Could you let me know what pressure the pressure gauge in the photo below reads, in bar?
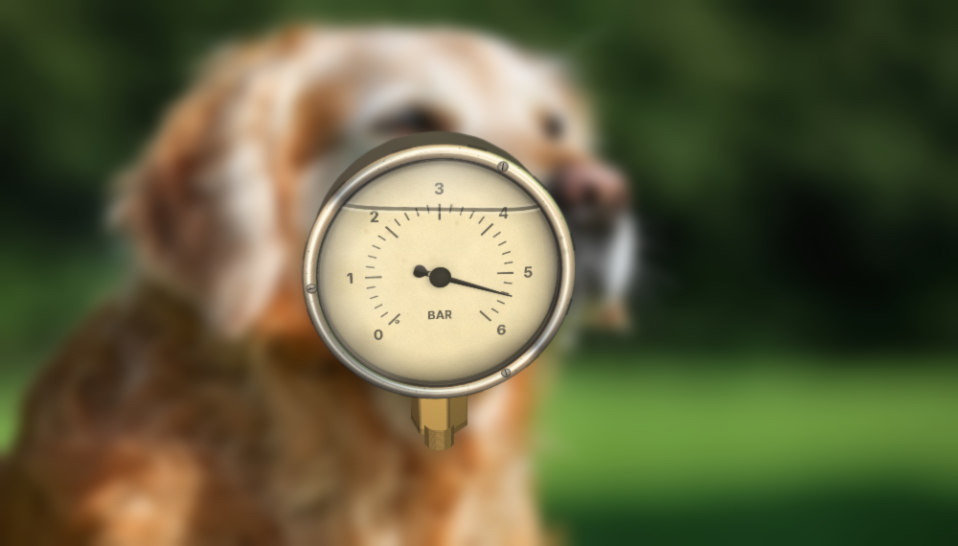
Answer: 5.4 bar
